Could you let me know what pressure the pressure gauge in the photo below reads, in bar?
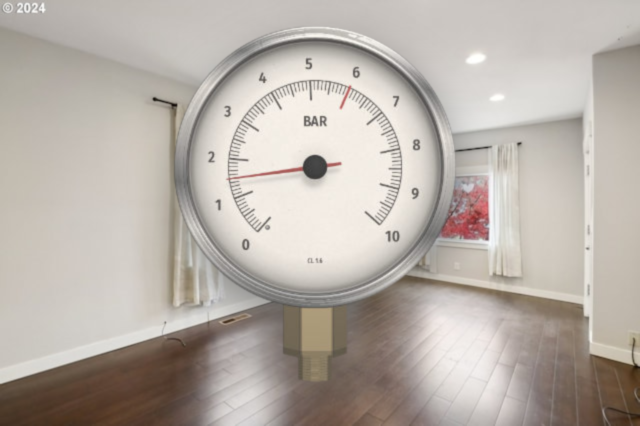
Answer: 1.5 bar
